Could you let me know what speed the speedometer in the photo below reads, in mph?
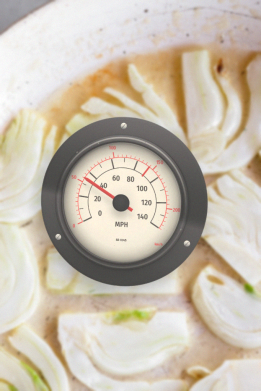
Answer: 35 mph
